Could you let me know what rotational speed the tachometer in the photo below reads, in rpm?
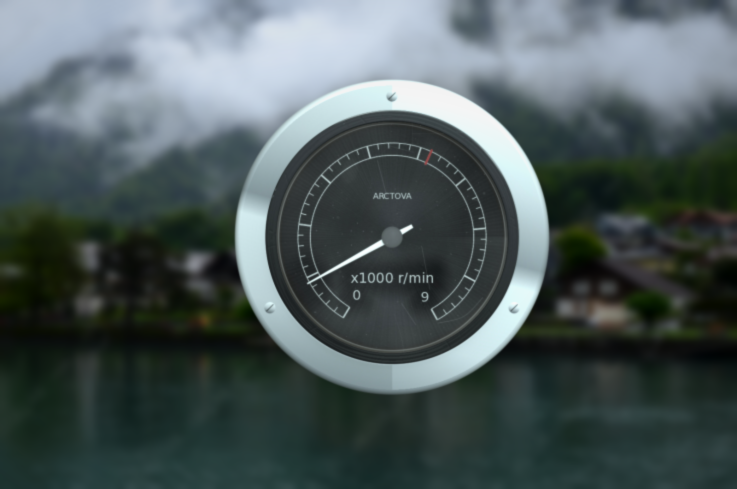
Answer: 900 rpm
